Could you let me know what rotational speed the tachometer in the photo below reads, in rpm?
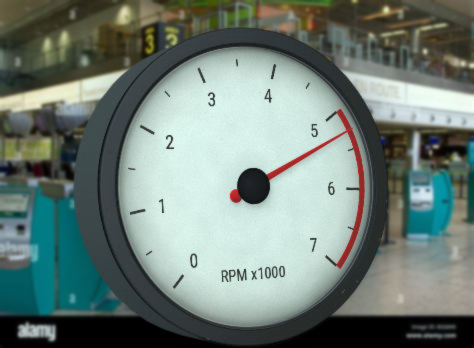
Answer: 5250 rpm
